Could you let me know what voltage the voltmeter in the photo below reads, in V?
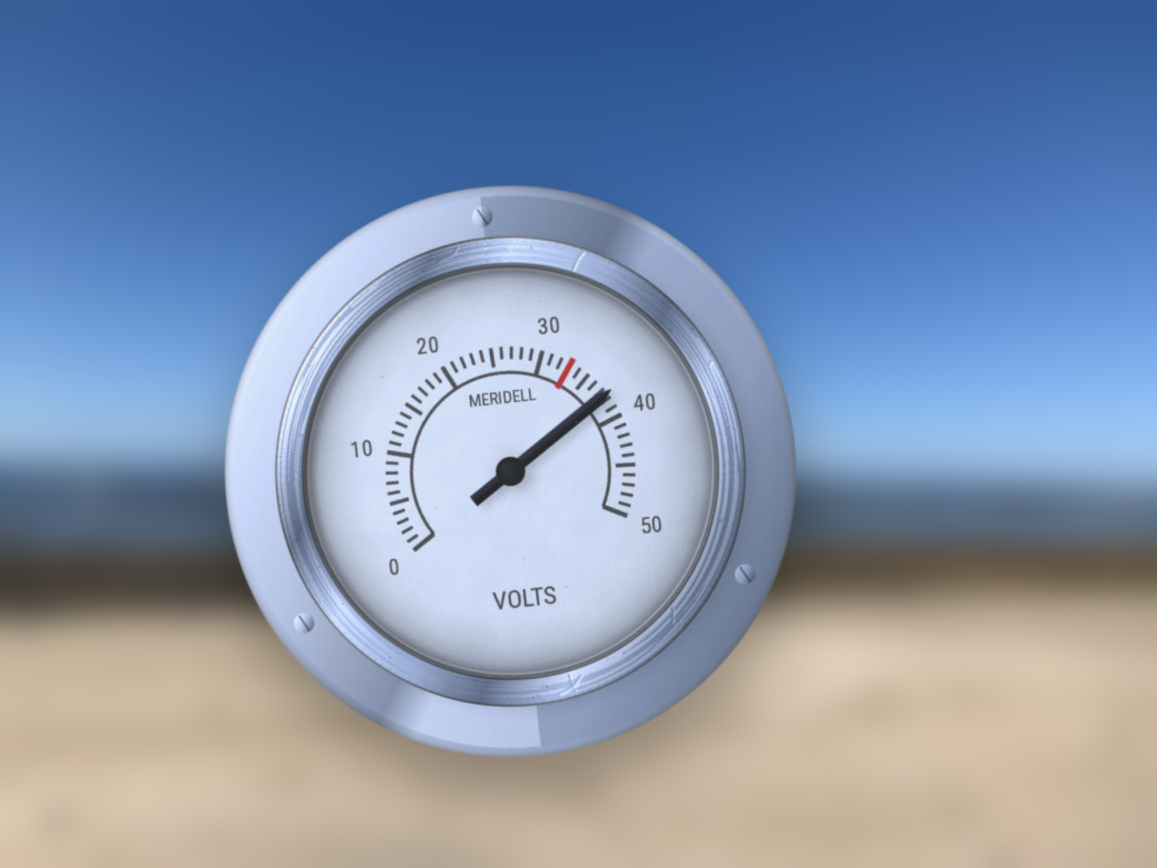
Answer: 37.5 V
